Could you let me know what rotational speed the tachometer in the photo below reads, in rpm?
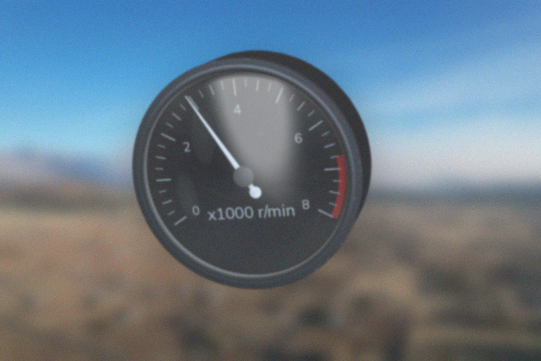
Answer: 3000 rpm
